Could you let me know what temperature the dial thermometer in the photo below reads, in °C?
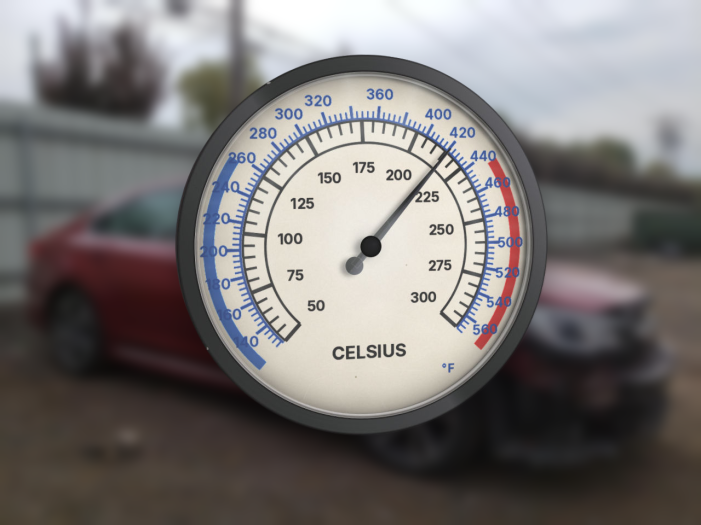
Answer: 215 °C
